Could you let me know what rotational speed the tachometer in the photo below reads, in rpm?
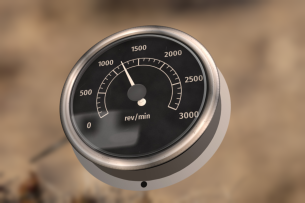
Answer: 1200 rpm
